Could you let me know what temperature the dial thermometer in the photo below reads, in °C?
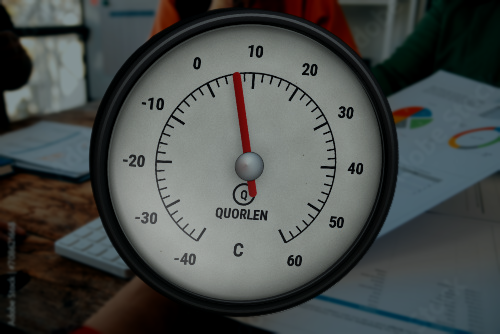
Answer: 6 °C
